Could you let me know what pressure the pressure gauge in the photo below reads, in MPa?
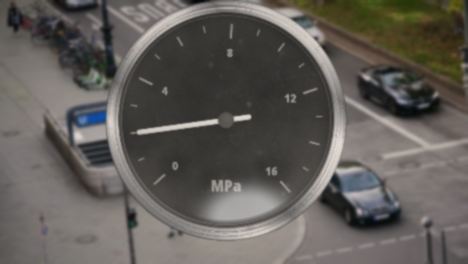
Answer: 2 MPa
